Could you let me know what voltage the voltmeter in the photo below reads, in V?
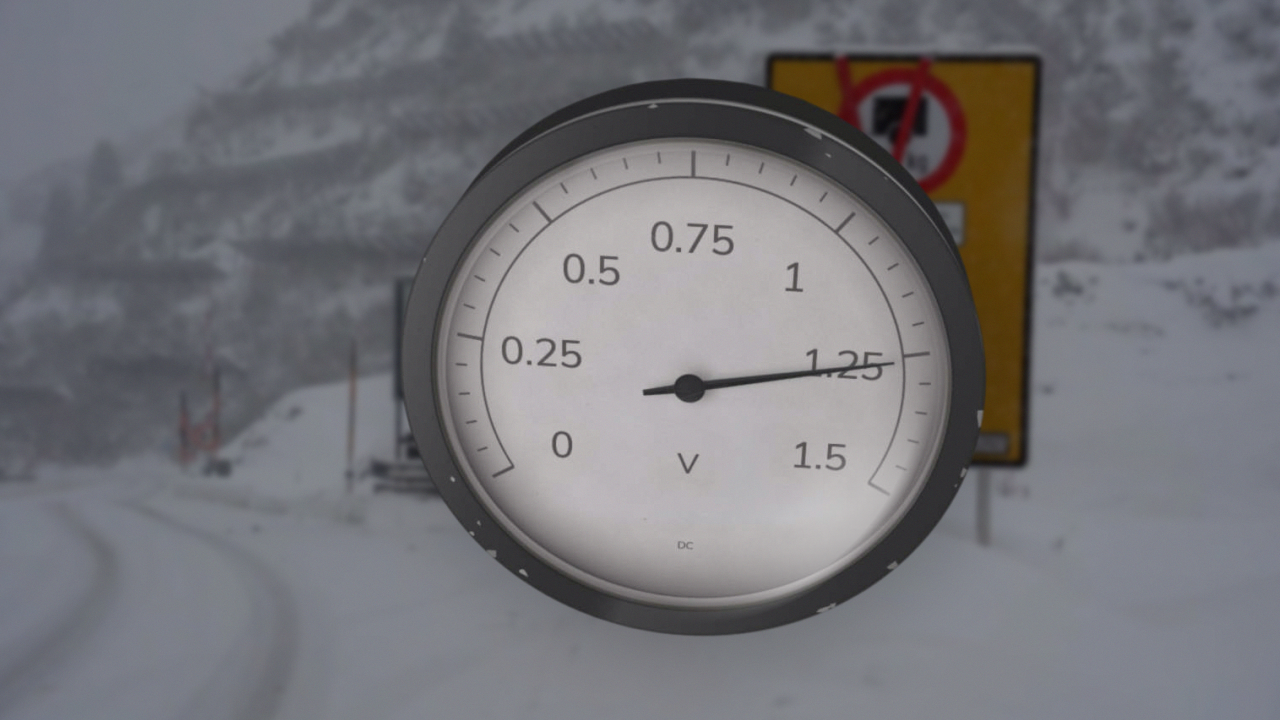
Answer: 1.25 V
